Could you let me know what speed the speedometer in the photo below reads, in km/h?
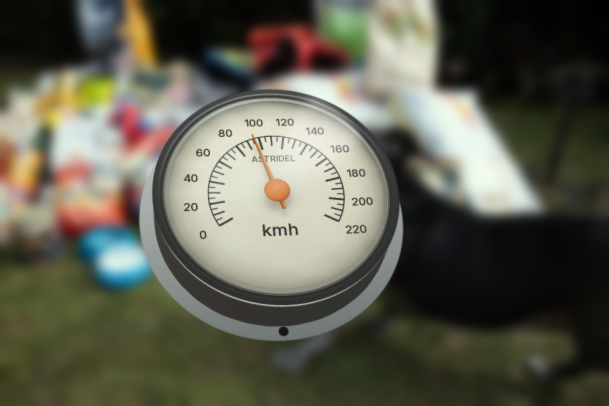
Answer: 95 km/h
